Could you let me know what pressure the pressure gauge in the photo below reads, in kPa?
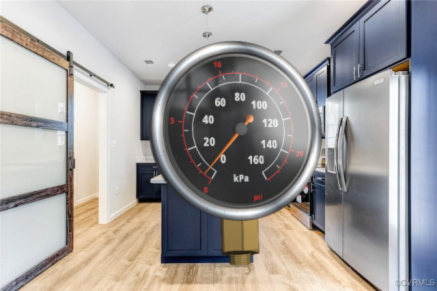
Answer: 5 kPa
